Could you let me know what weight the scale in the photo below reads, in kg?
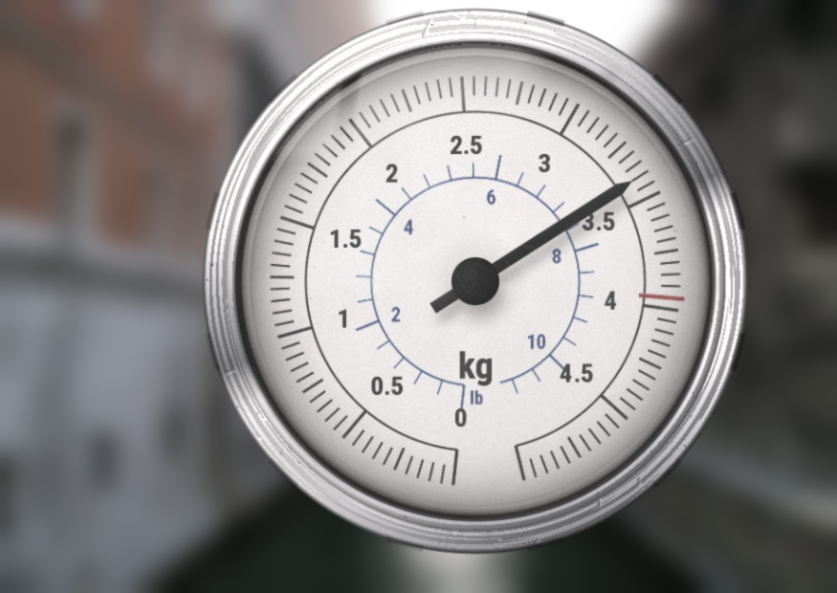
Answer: 3.4 kg
